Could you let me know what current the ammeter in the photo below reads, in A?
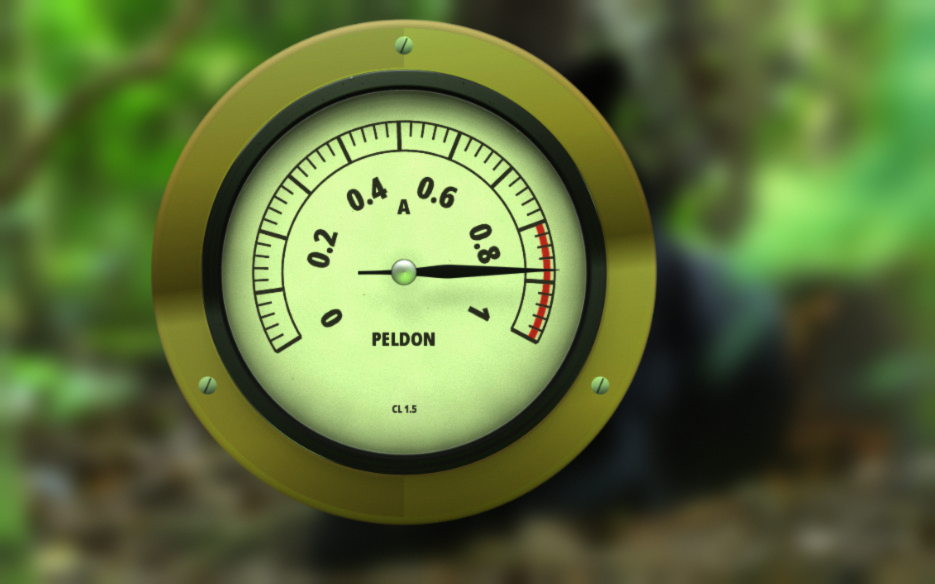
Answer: 0.88 A
